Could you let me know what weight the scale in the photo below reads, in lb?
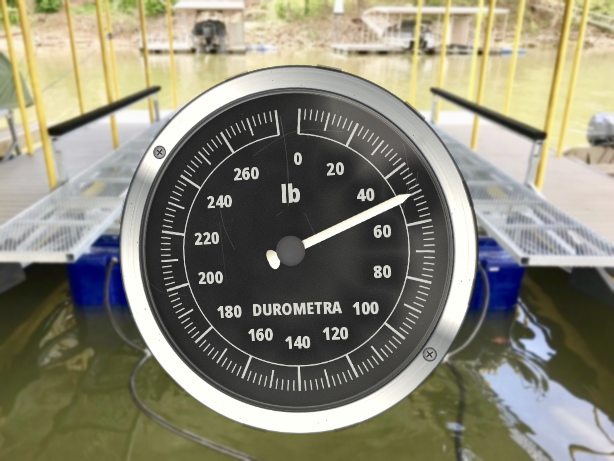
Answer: 50 lb
